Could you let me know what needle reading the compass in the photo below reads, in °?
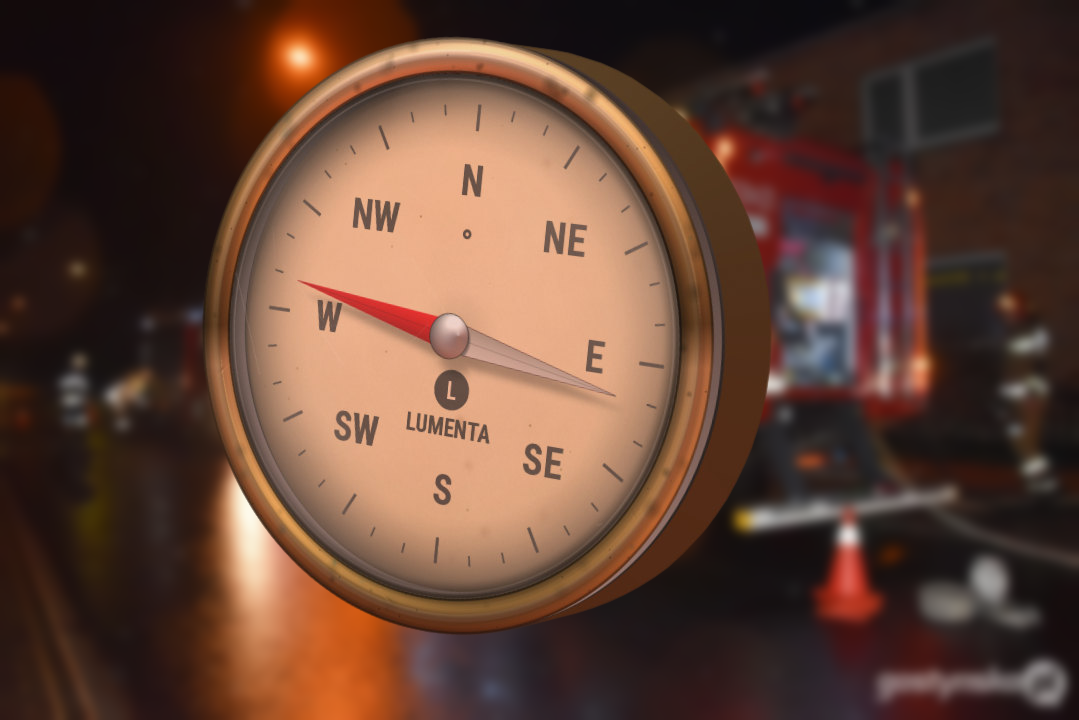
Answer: 280 °
